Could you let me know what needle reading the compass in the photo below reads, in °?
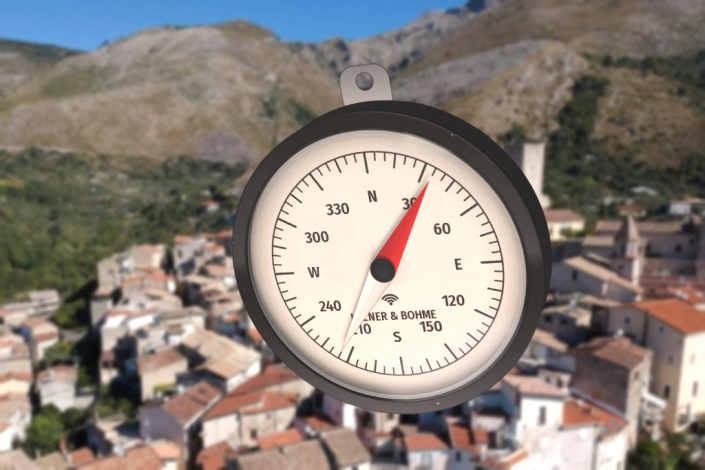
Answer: 35 °
